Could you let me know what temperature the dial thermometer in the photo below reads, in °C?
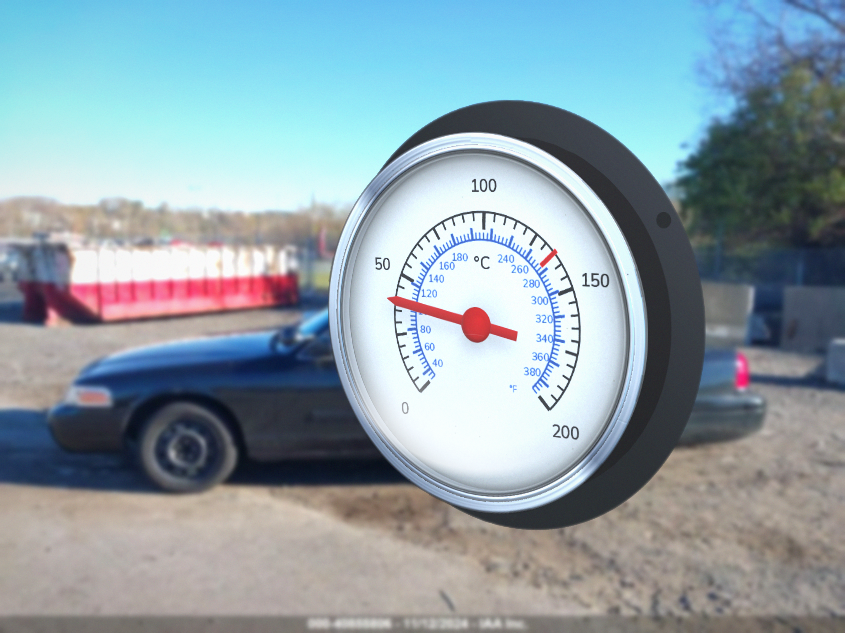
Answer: 40 °C
